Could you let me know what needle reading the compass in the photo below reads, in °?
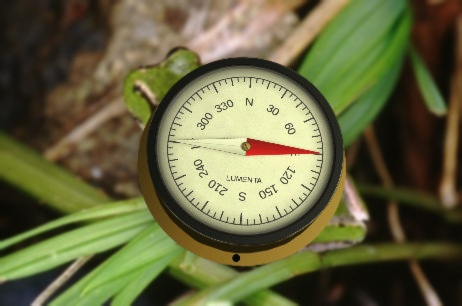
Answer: 90 °
